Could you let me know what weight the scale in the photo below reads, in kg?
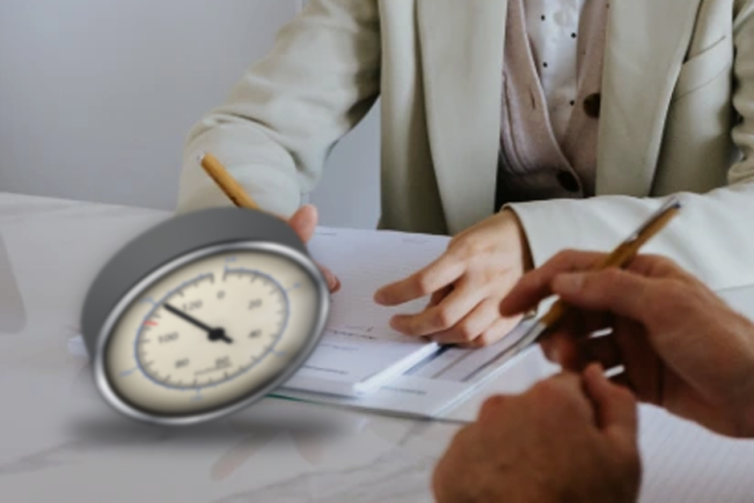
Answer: 115 kg
